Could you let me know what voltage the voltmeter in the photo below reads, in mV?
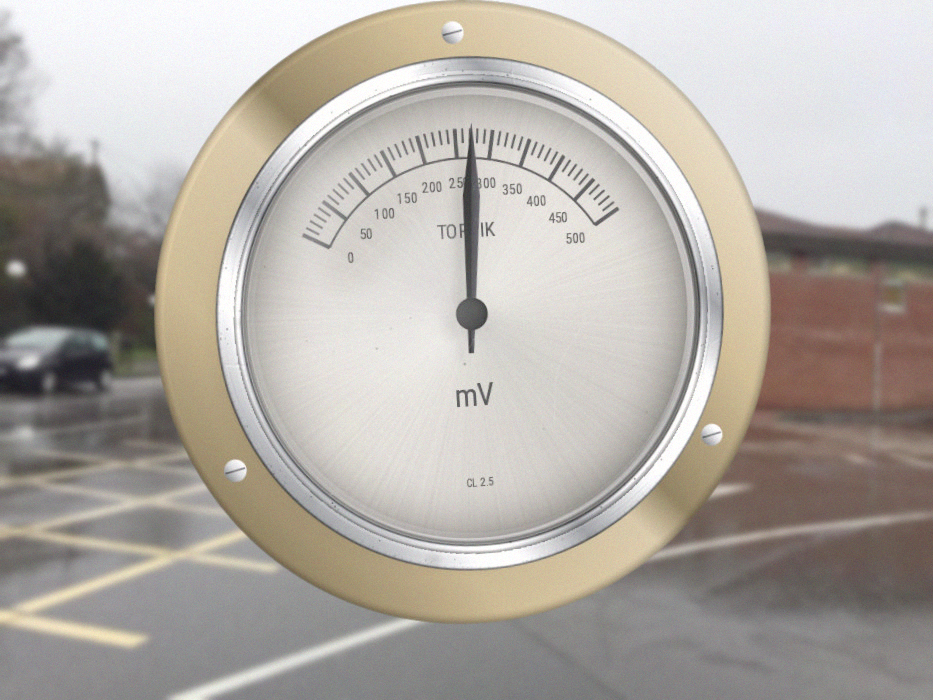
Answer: 270 mV
